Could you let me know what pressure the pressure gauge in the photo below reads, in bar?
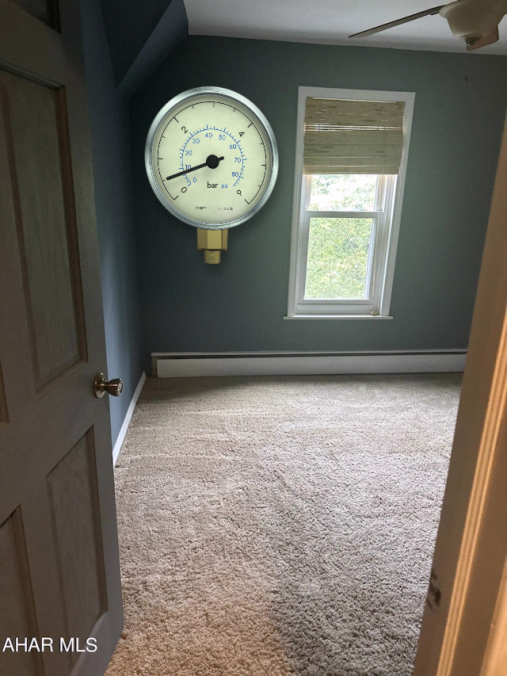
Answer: 0.5 bar
